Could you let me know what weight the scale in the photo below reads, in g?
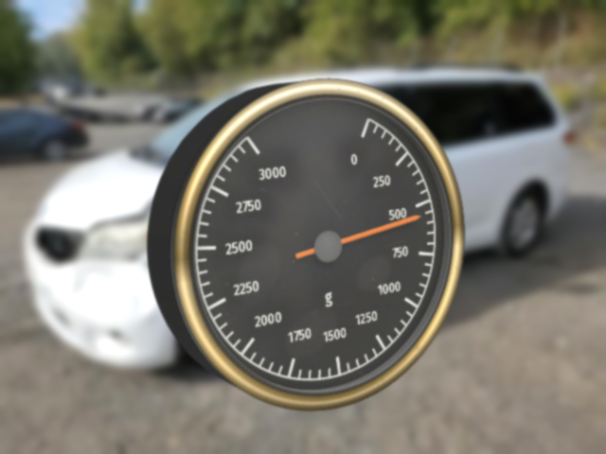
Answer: 550 g
